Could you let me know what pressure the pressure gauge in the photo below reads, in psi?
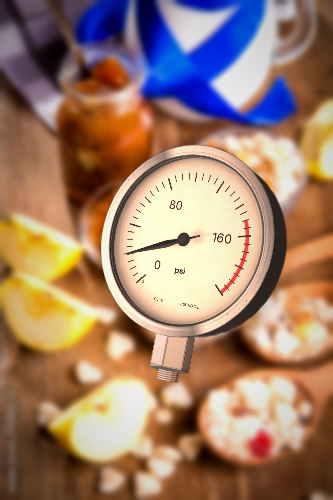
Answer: 20 psi
